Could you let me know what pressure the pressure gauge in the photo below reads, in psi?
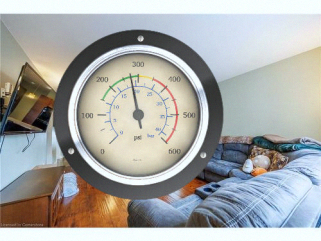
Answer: 275 psi
